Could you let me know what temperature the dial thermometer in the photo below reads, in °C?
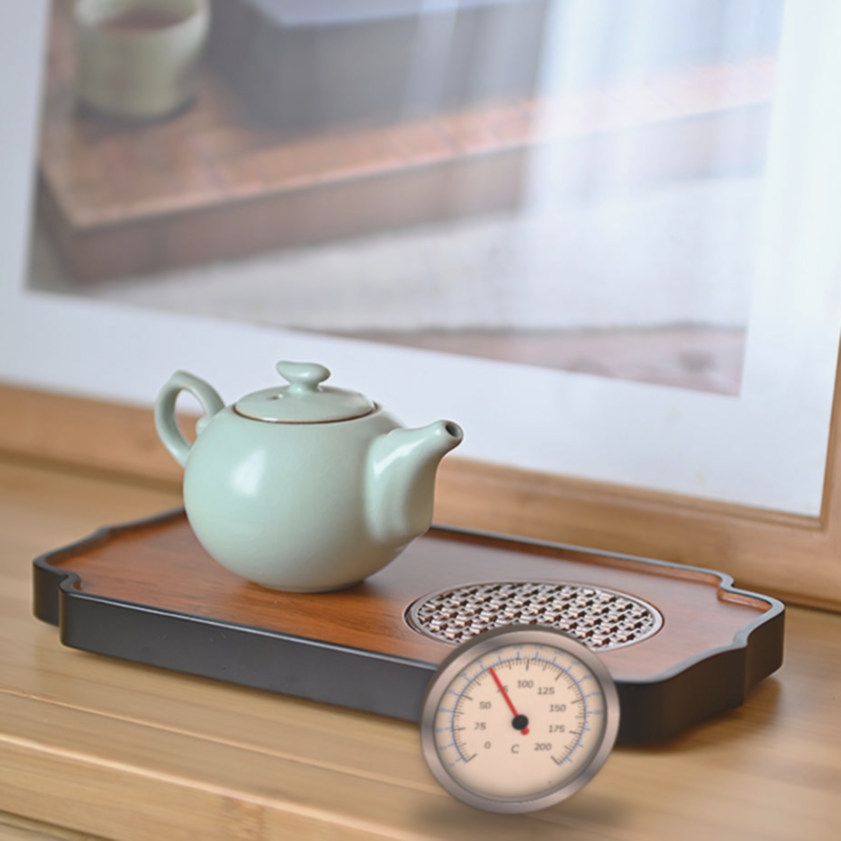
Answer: 75 °C
